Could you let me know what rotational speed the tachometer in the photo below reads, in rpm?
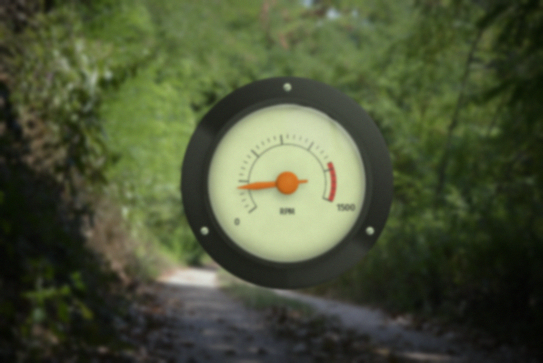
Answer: 200 rpm
